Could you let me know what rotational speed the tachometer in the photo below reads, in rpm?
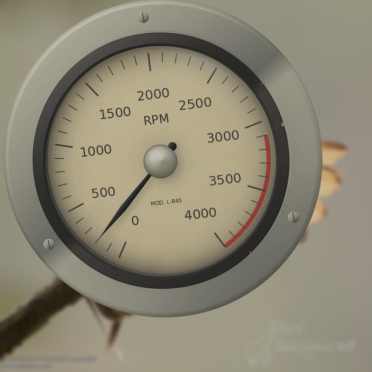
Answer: 200 rpm
